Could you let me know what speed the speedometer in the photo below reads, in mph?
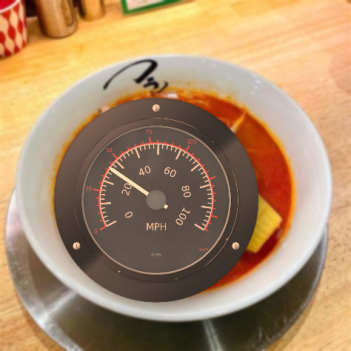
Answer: 26 mph
